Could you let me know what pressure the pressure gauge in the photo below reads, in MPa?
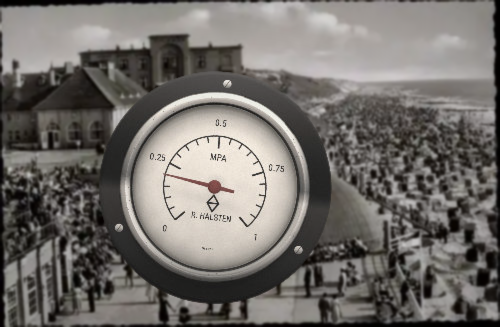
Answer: 0.2 MPa
